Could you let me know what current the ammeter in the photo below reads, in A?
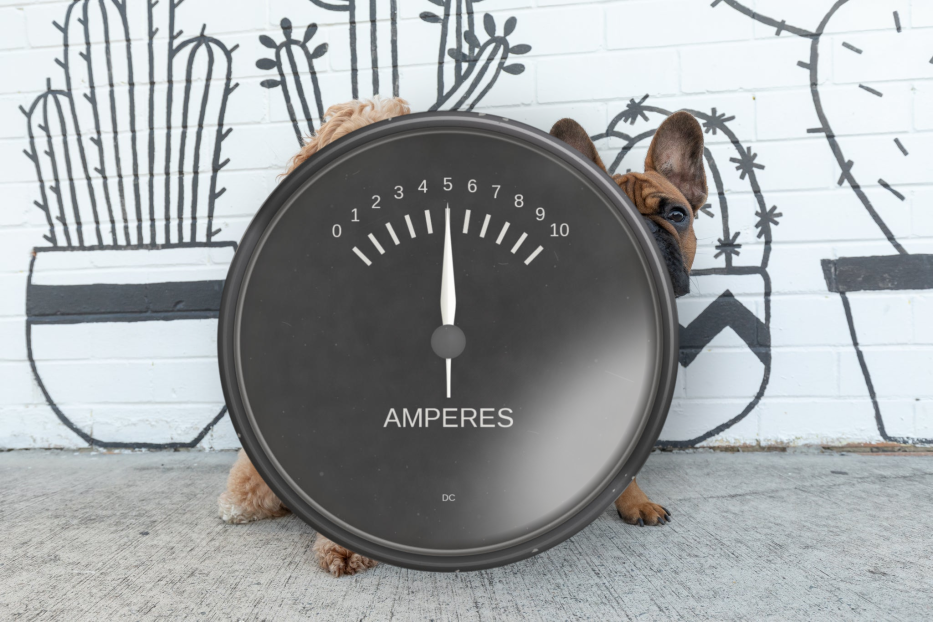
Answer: 5 A
